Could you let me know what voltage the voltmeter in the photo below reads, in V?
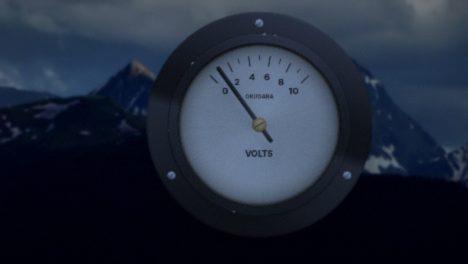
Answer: 1 V
